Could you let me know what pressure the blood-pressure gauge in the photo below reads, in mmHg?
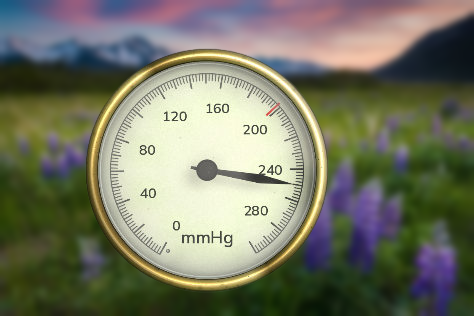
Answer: 250 mmHg
